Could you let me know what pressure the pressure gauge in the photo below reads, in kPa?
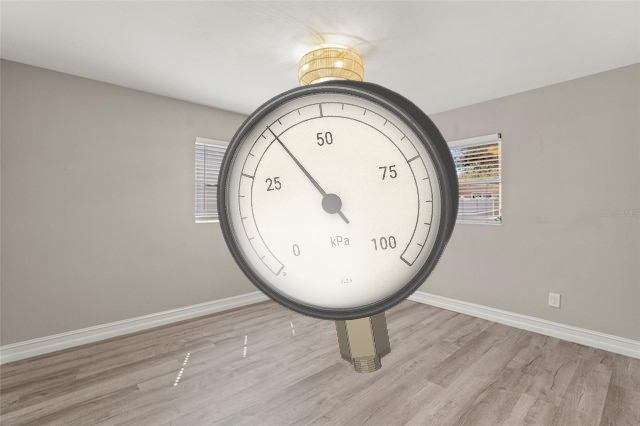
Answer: 37.5 kPa
